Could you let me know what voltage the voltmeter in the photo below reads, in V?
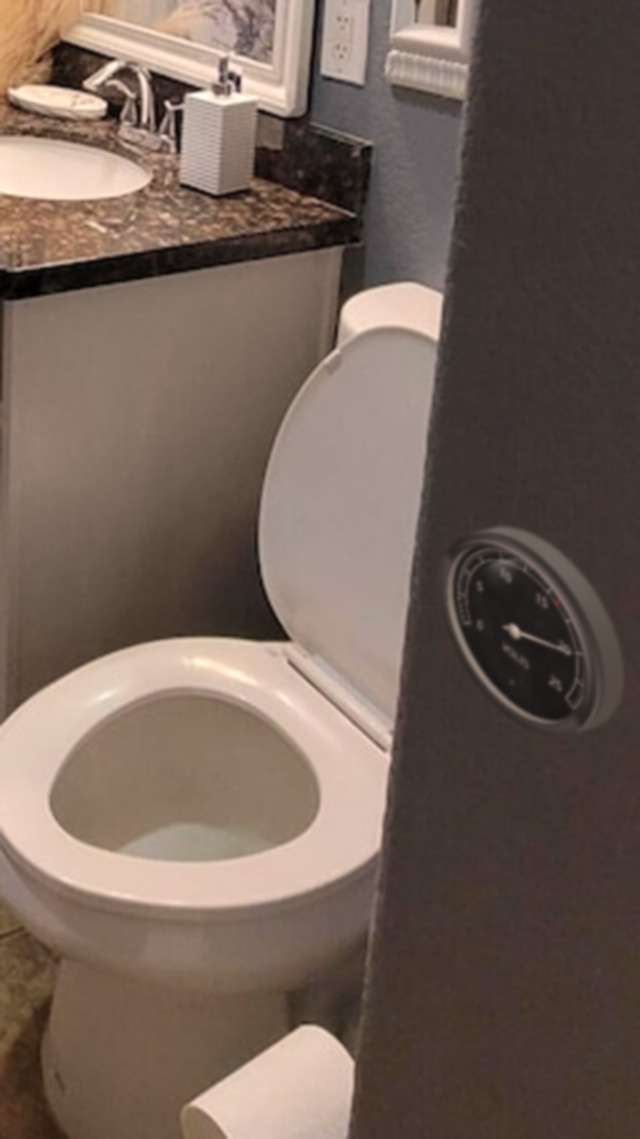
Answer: 20 V
